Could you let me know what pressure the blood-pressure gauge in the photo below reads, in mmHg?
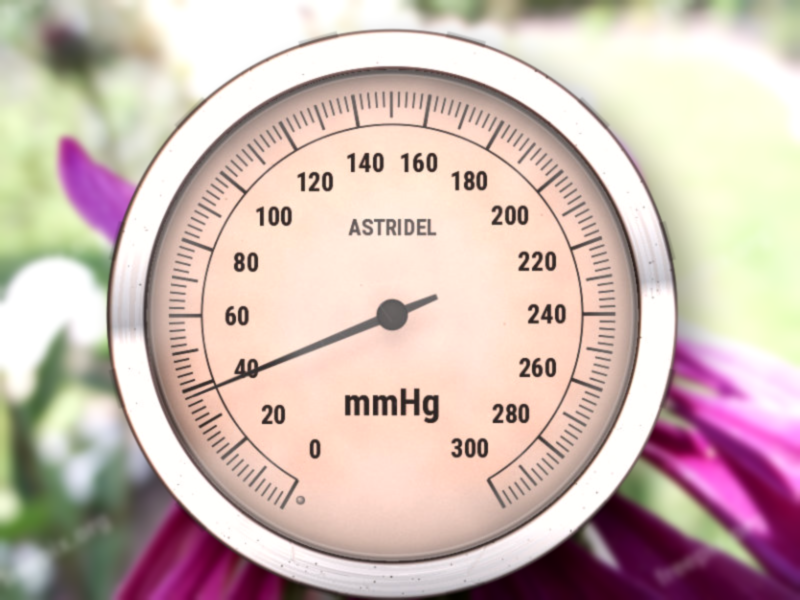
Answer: 38 mmHg
